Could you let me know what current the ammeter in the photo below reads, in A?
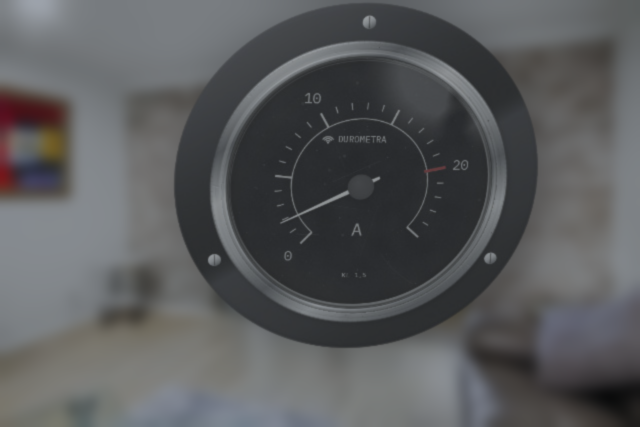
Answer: 2 A
